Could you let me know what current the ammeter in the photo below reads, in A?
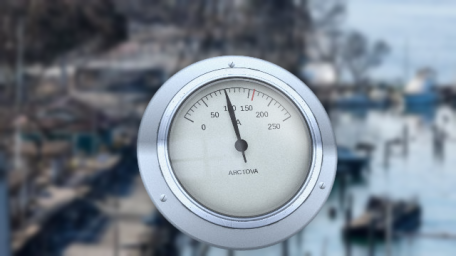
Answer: 100 A
